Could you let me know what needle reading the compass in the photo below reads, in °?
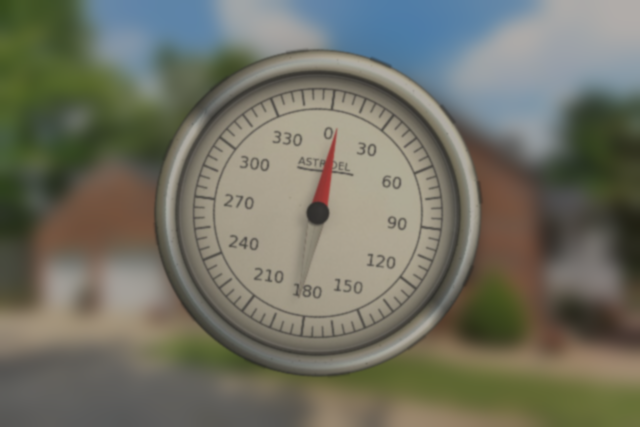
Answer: 5 °
